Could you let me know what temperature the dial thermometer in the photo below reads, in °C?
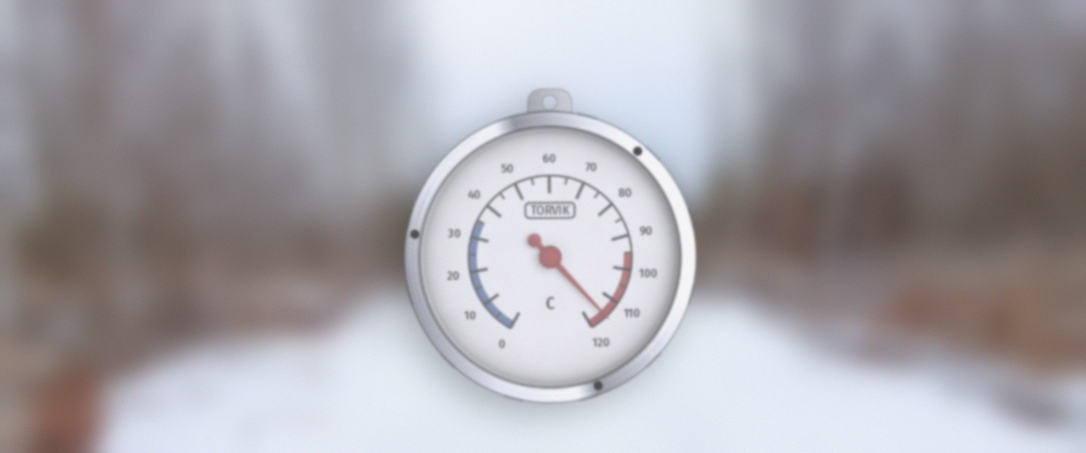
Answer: 115 °C
